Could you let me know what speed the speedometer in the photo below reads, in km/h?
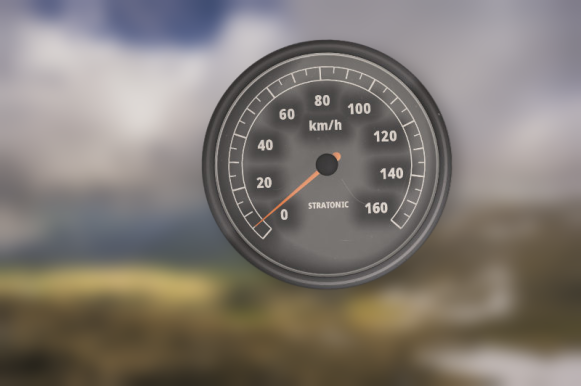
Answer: 5 km/h
